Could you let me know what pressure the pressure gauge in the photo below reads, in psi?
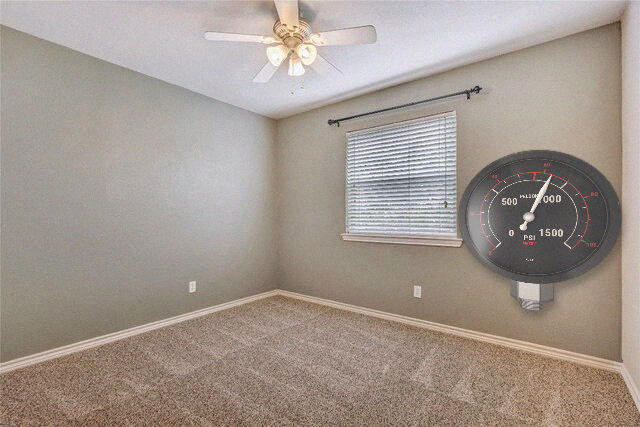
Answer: 900 psi
